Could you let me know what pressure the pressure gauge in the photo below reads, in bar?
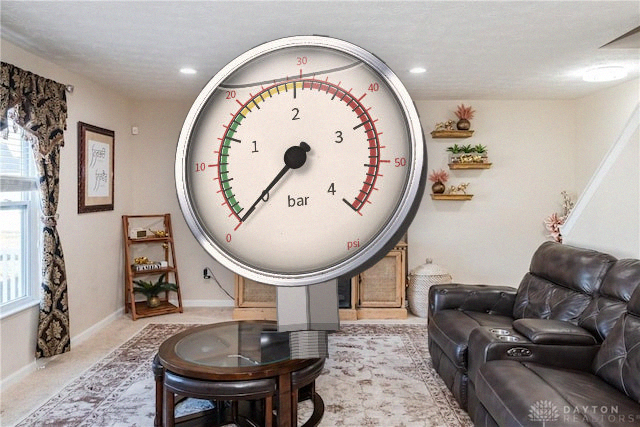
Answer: 0 bar
